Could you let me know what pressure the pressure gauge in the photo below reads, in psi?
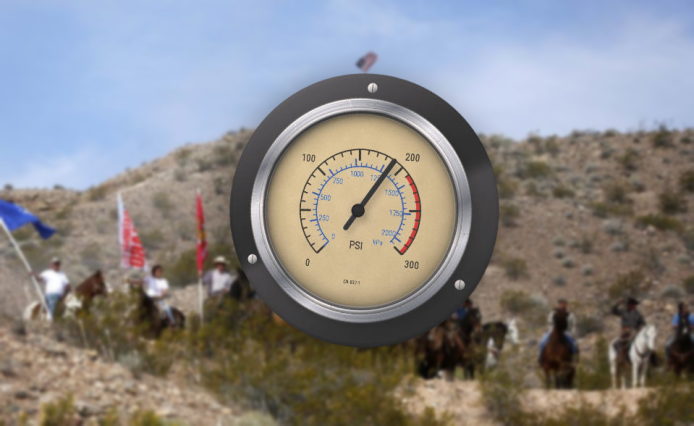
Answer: 190 psi
